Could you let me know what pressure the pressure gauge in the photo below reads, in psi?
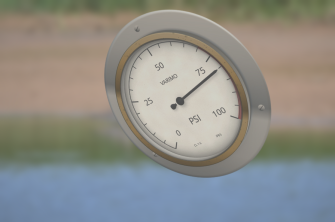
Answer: 80 psi
